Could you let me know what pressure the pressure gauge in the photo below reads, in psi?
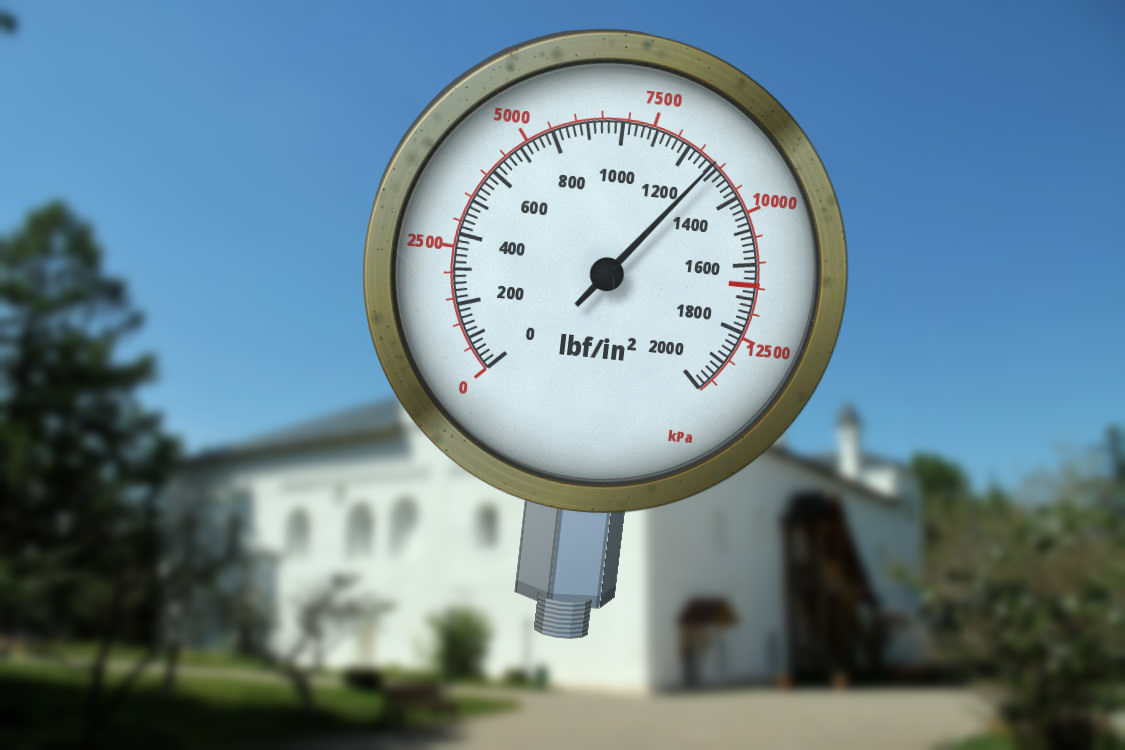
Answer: 1280 psi
